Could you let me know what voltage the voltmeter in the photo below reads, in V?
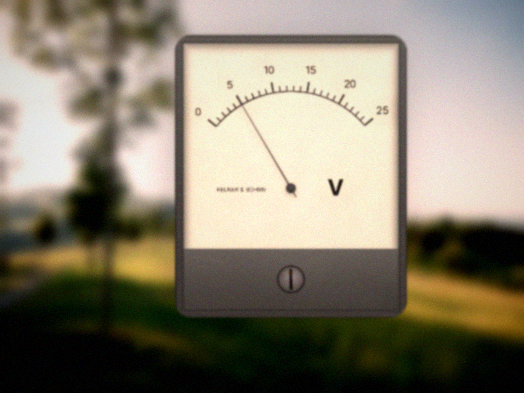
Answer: 5 V
